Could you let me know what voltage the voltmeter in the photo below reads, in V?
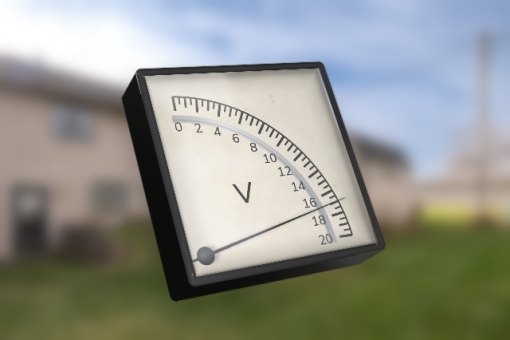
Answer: 17 V
